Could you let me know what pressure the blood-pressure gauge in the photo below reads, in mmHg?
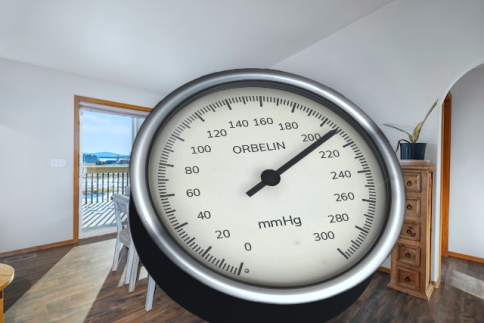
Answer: 210 mmHg
